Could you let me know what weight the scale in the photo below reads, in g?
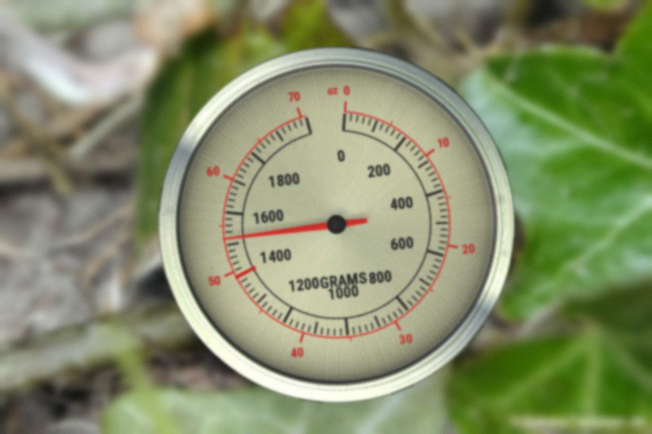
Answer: 1520 g
